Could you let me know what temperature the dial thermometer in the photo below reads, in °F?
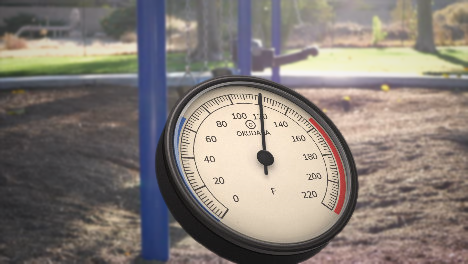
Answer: 120 °F
